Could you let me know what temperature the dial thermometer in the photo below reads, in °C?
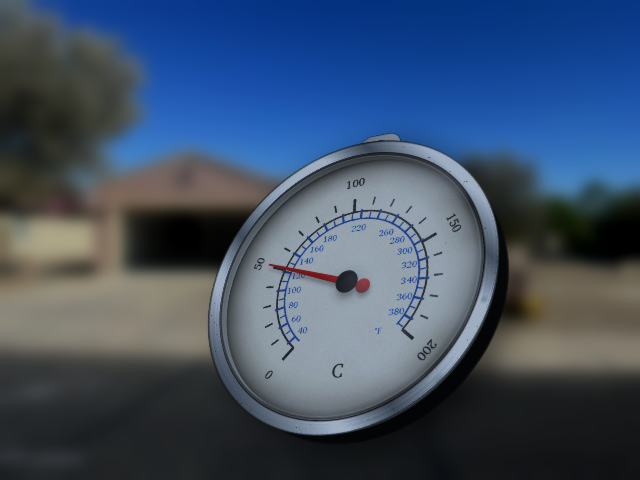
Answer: 50 °C
